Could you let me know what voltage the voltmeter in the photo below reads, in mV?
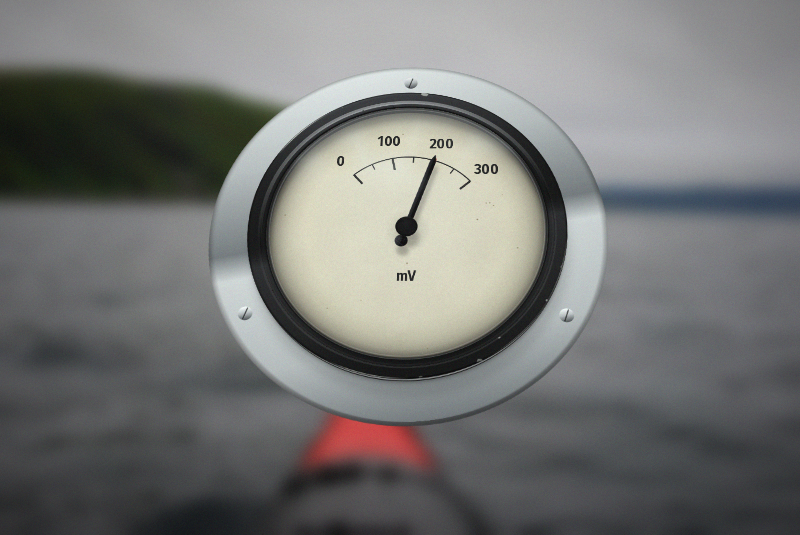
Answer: 200 mV
